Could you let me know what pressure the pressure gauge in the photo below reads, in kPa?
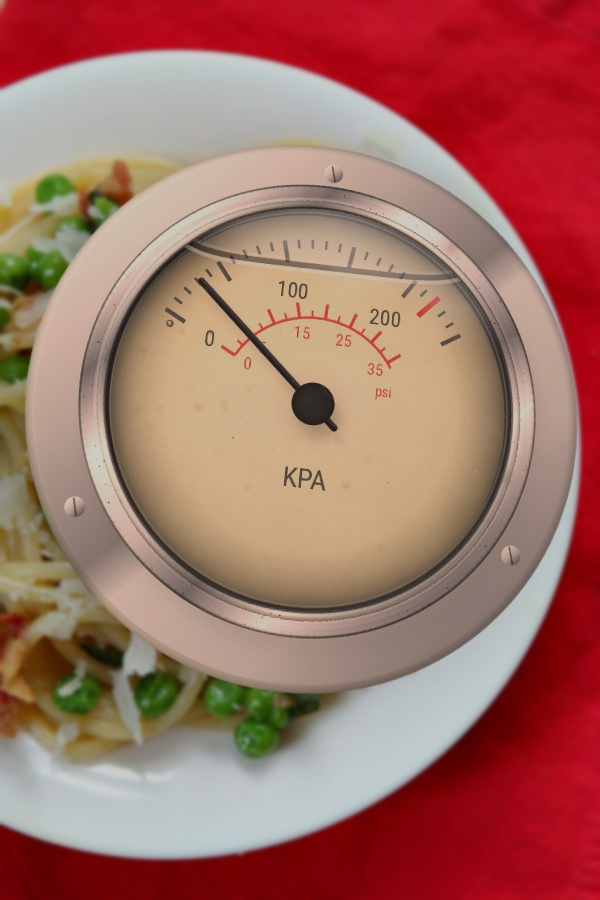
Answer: 30 kPa
